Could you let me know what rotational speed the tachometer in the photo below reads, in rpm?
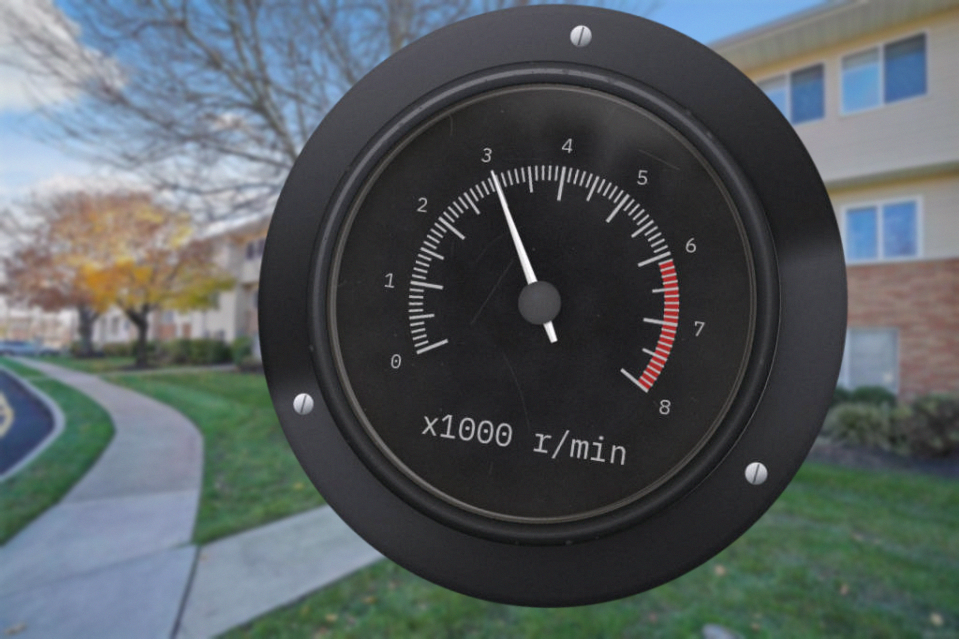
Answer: 3000 rpm
